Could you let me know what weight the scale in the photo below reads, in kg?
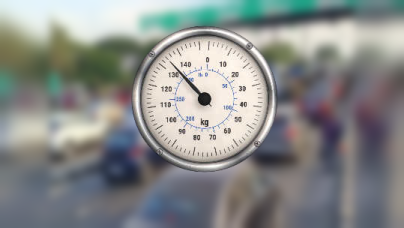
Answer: 134 kg
